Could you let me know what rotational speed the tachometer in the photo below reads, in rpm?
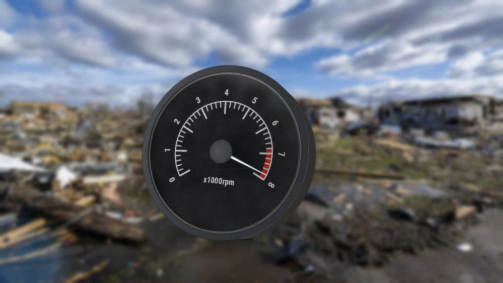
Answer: 7800 rpm
